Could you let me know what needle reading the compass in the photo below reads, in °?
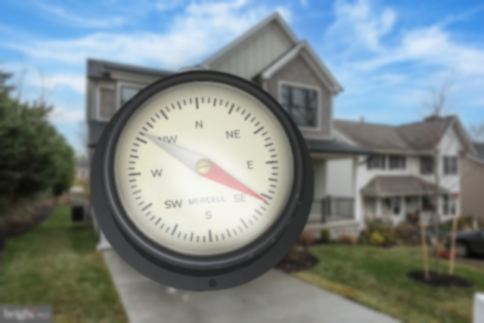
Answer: 125 °
